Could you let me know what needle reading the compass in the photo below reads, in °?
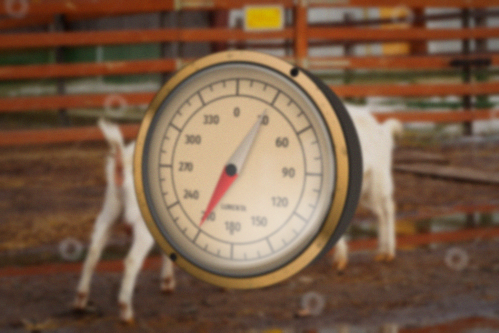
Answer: 210 °
